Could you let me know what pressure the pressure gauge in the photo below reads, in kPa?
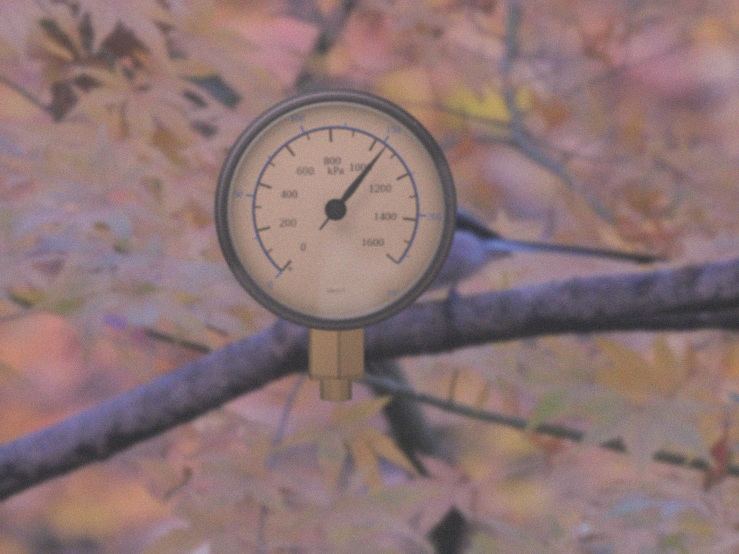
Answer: 1050 kPa
